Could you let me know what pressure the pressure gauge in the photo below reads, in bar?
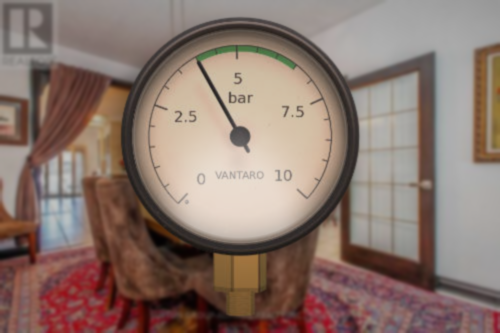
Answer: 4 bar
